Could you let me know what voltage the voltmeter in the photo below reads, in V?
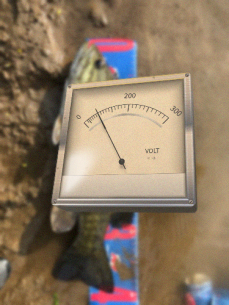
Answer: 100 V
